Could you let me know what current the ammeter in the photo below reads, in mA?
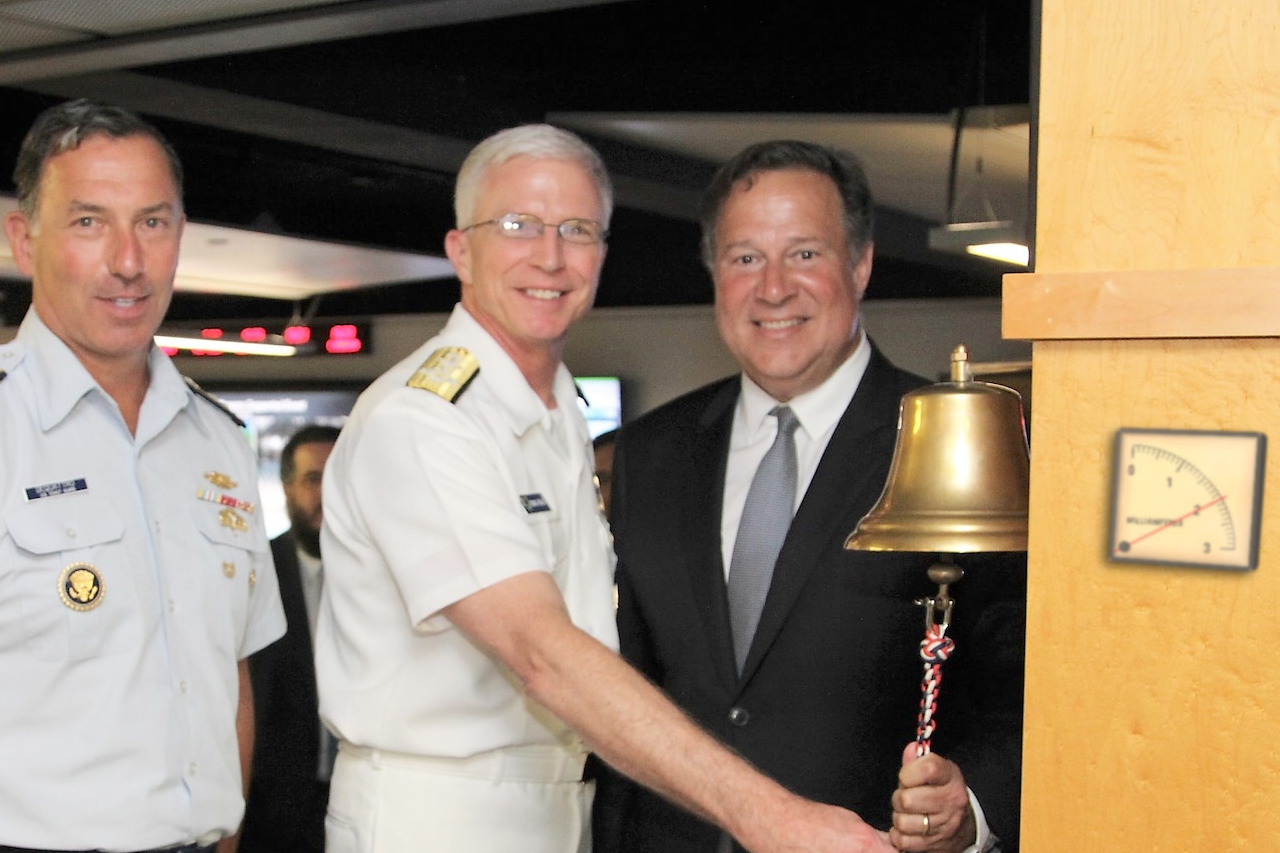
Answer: 2 mA
